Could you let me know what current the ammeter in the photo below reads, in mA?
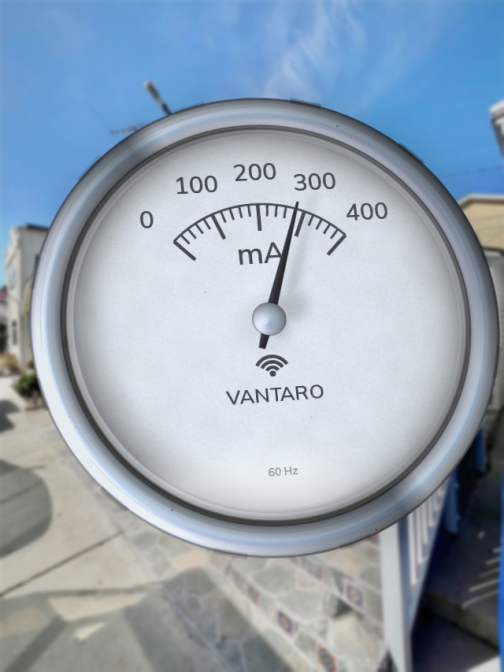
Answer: 280 mA
